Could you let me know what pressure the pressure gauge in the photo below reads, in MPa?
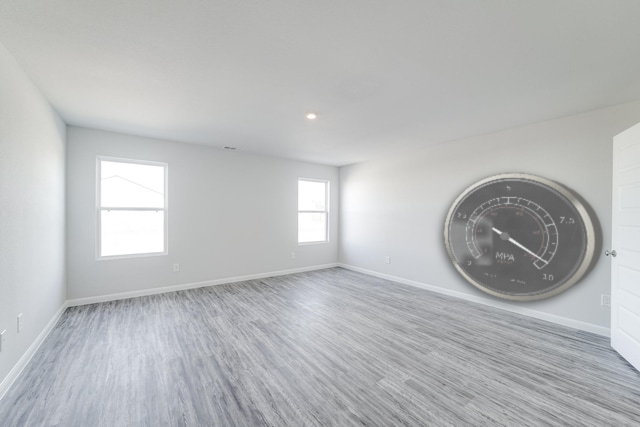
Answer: 9.5 MPa
